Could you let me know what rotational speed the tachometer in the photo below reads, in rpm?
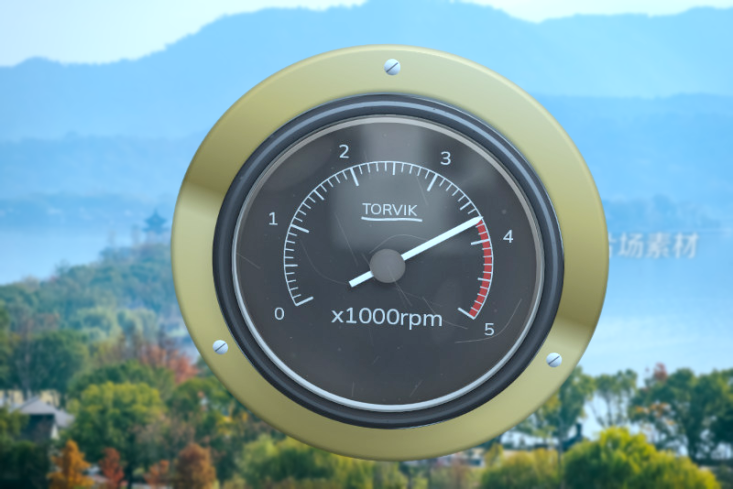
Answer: 3700 rpm
